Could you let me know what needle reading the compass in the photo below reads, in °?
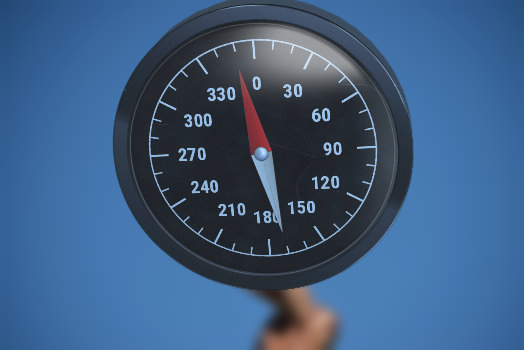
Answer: 350 °
